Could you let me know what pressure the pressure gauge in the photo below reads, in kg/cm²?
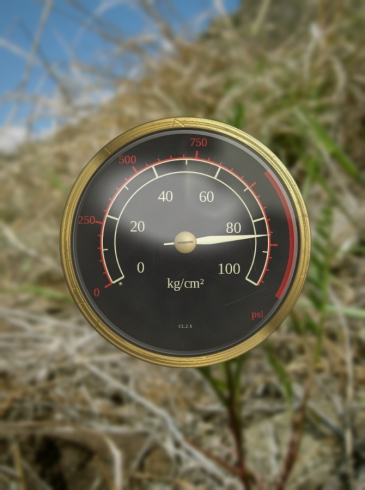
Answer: 85 kg/cm²
